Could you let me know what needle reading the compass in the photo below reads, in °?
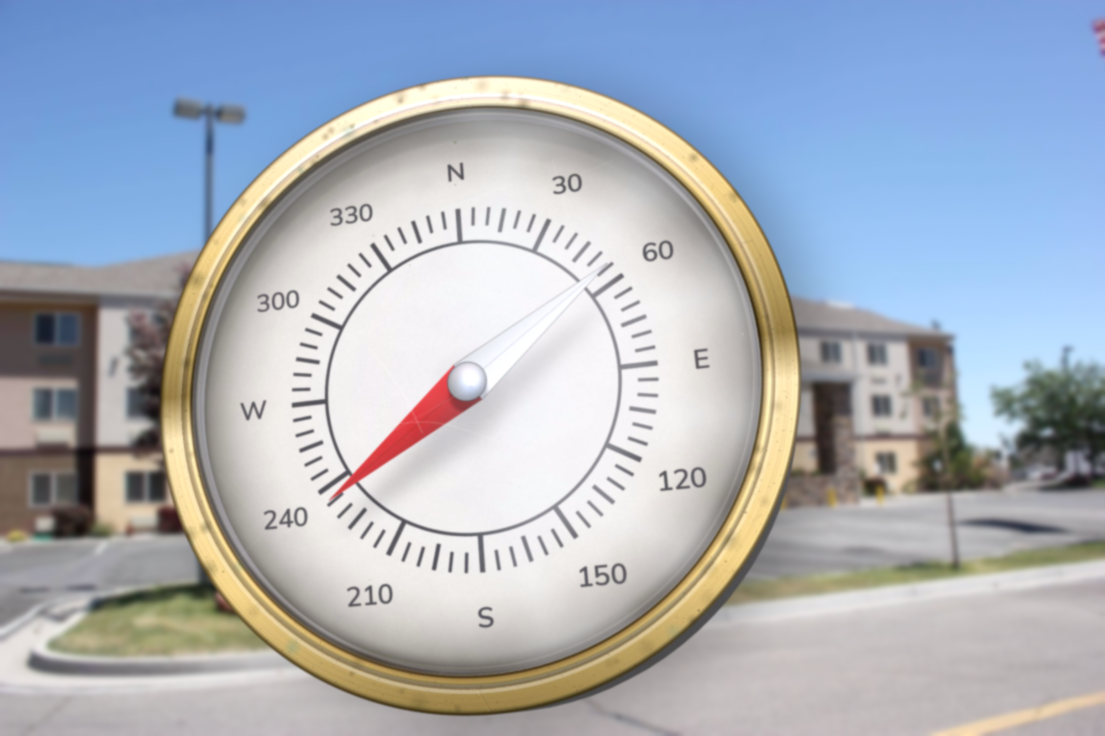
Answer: 235 °
